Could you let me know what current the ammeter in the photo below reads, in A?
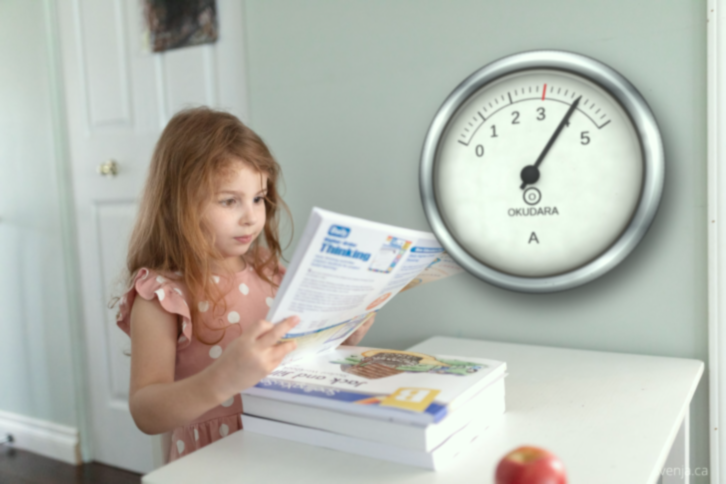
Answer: 4 A
